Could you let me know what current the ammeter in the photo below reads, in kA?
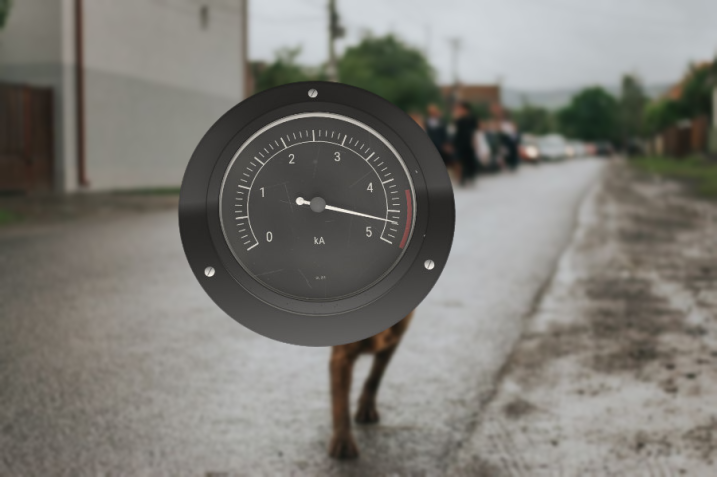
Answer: 4.7 kA
